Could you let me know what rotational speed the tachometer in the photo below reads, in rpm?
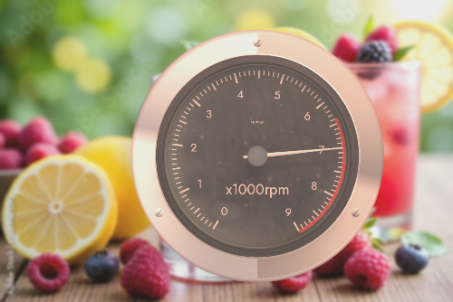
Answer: 7000 rpm
